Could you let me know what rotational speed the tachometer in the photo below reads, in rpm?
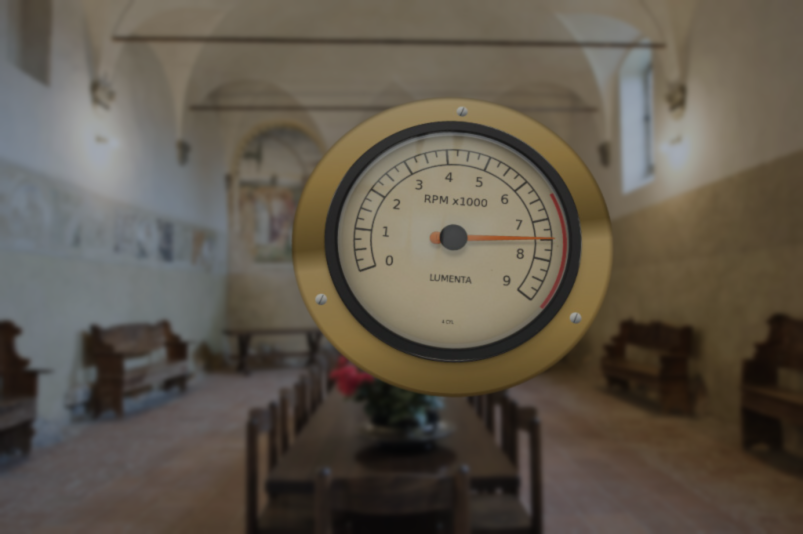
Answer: 7500 rpm
